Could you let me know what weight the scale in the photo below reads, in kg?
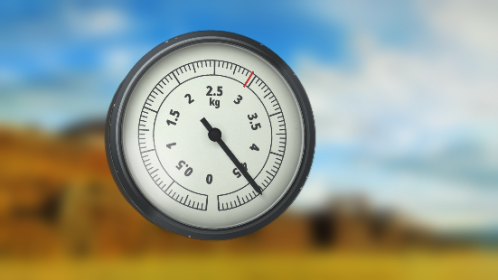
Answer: 4.5 kg
